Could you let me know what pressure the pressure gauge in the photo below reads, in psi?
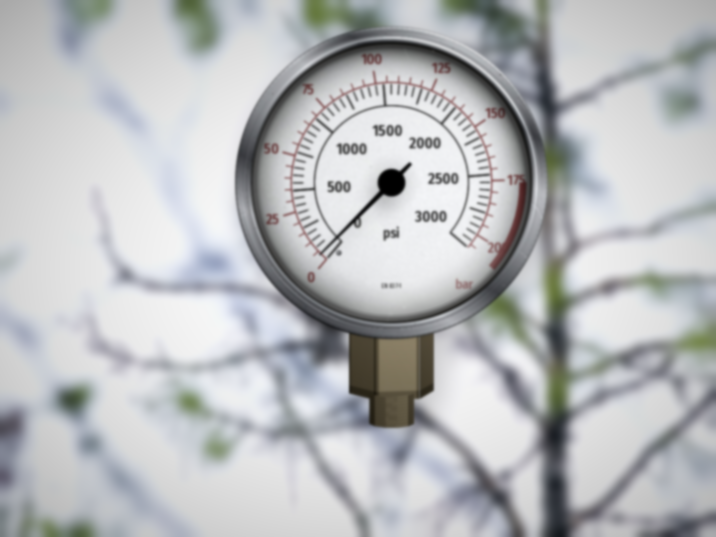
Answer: 50 psi
